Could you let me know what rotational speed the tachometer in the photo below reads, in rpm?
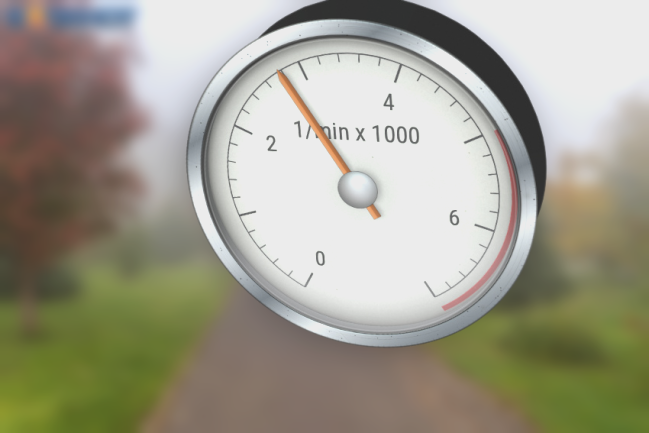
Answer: 2800 rpm
